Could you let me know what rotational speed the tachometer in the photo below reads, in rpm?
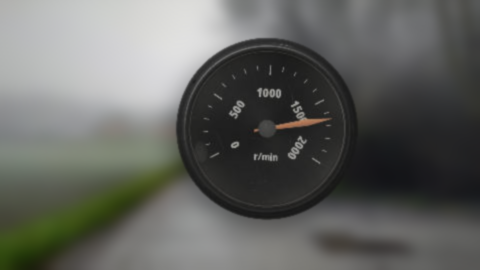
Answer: 1650 rpm
